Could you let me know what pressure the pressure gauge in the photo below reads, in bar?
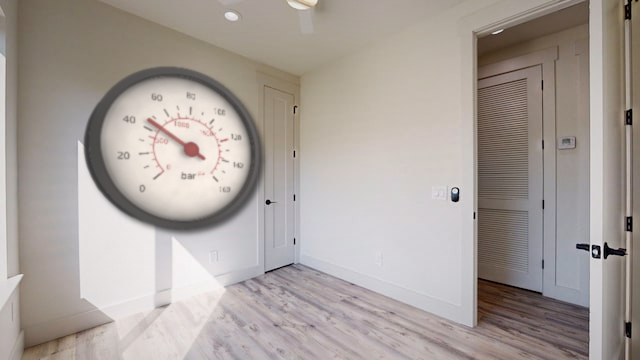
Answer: 45 bar
